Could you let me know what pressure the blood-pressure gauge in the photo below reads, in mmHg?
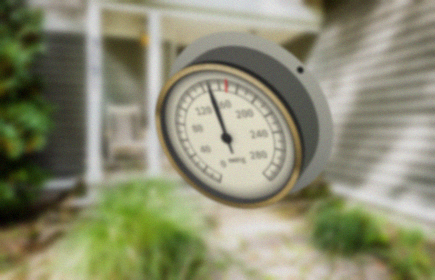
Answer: 150 mmHg
